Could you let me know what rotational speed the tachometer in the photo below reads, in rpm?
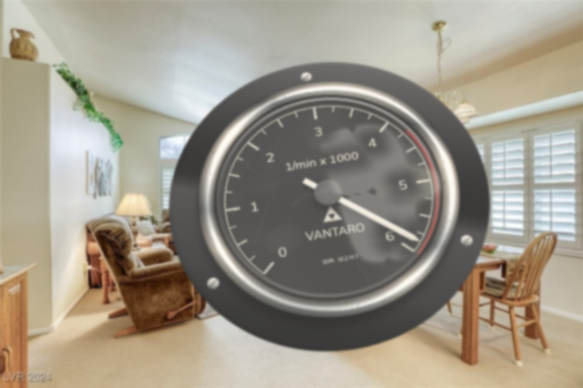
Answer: 5875 rpm
